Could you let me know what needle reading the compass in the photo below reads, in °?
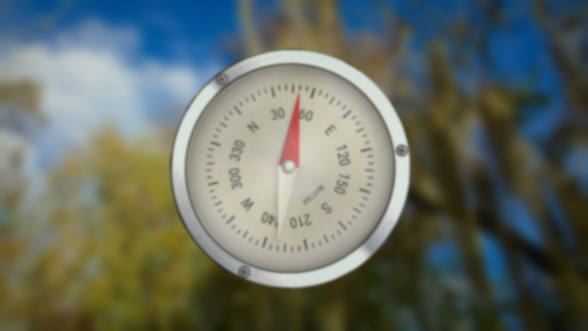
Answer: 50 °
